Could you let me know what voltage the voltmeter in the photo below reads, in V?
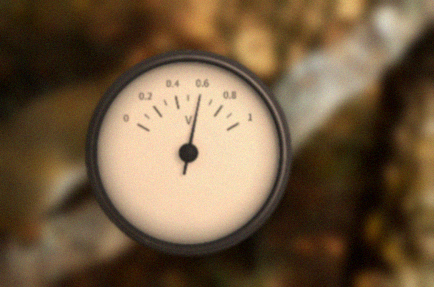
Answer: 0.6 V
